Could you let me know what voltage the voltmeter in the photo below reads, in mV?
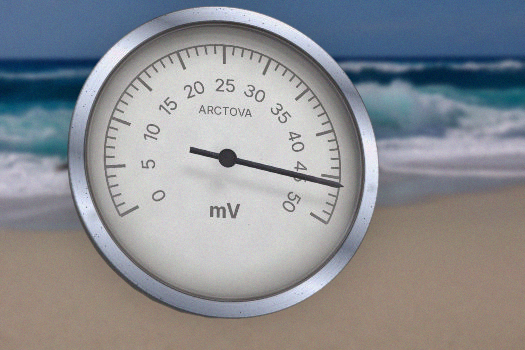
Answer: 46 mV
